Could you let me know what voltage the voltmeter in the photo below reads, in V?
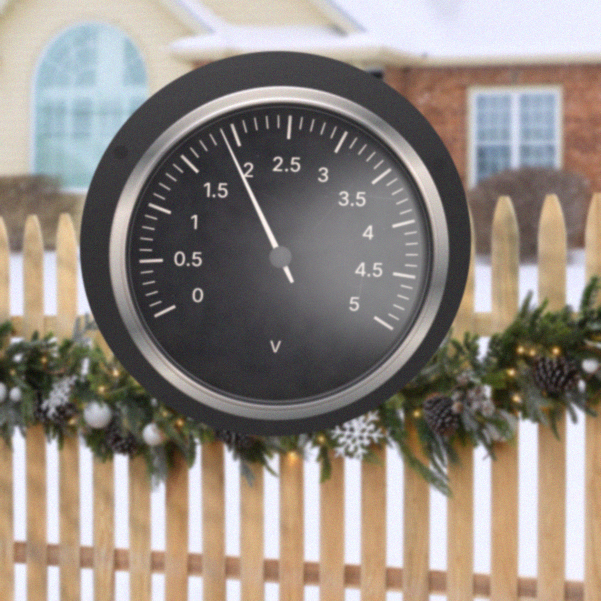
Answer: 1.9 V
